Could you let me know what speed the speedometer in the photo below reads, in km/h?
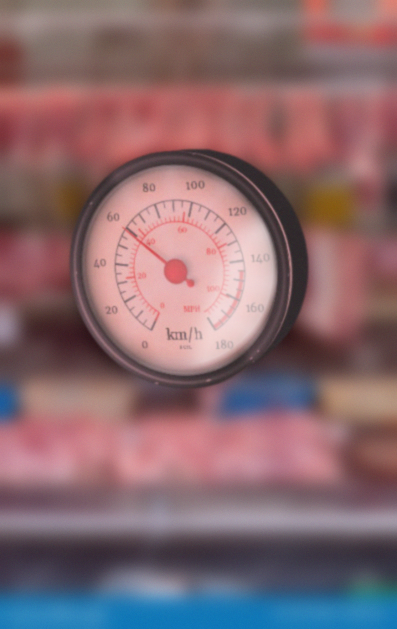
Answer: 60 km/h
